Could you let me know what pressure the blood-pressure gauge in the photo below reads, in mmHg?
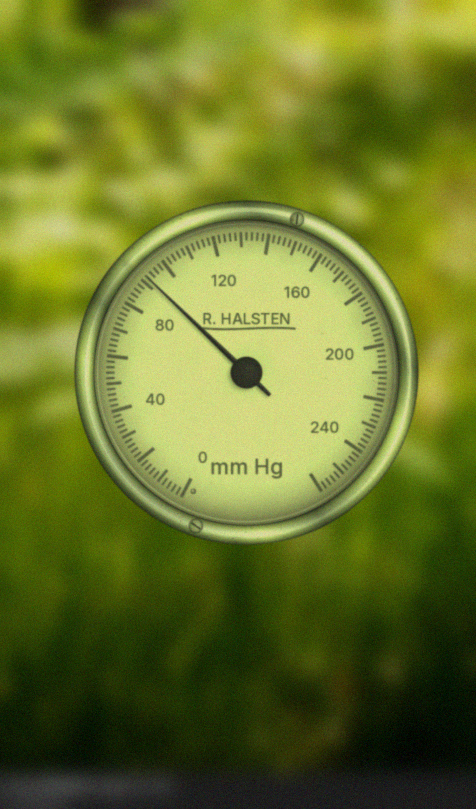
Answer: 92 mmHg
